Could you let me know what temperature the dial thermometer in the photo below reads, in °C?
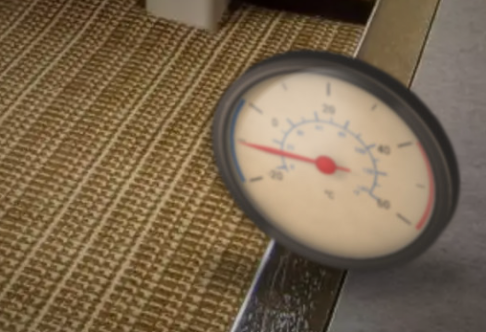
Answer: -10 °C
